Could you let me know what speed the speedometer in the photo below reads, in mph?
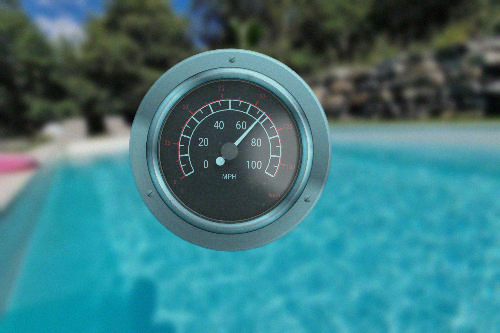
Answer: 67.5 mph
